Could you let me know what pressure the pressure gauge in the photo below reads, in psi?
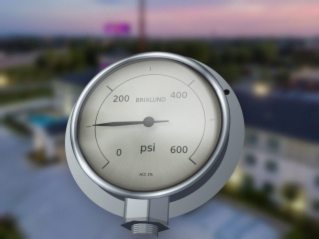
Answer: 100 psi
